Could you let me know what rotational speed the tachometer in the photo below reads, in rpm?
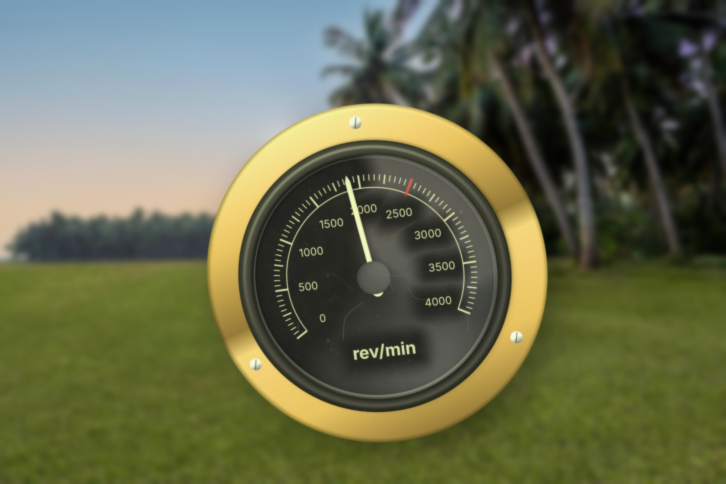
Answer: 1900 rpm
